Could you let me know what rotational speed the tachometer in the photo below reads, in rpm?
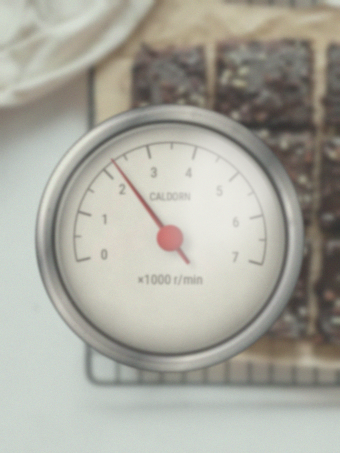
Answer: 2250 rpm
